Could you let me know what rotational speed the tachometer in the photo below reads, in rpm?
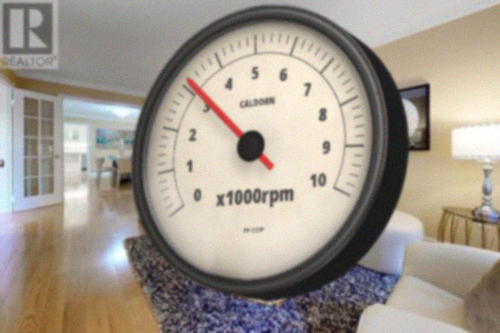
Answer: 3200 rpm
